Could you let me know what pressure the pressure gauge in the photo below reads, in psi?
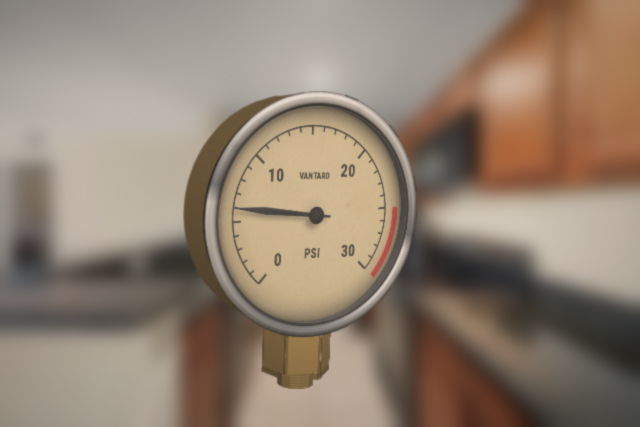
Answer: 6 psi
